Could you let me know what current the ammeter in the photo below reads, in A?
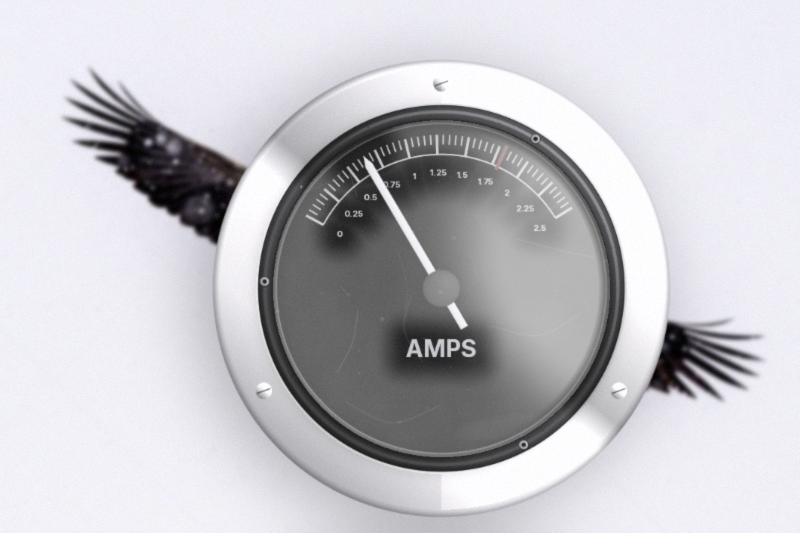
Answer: 0.65 A
